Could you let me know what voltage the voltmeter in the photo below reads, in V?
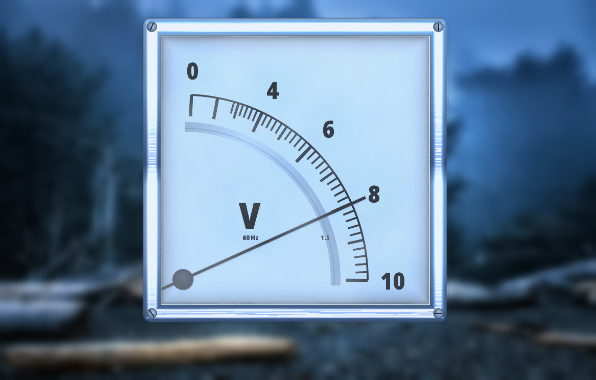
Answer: 8 V
